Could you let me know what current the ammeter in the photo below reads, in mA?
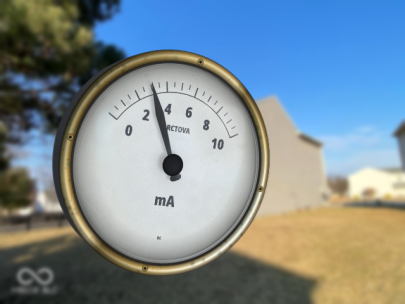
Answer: 3 mA
